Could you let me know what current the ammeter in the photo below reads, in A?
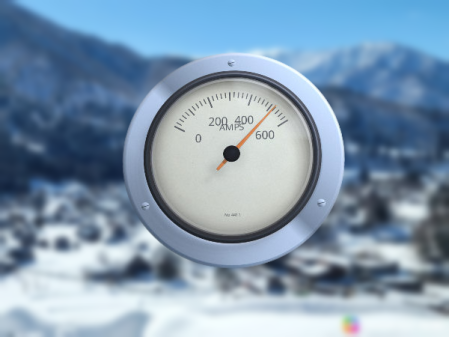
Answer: 520 A
